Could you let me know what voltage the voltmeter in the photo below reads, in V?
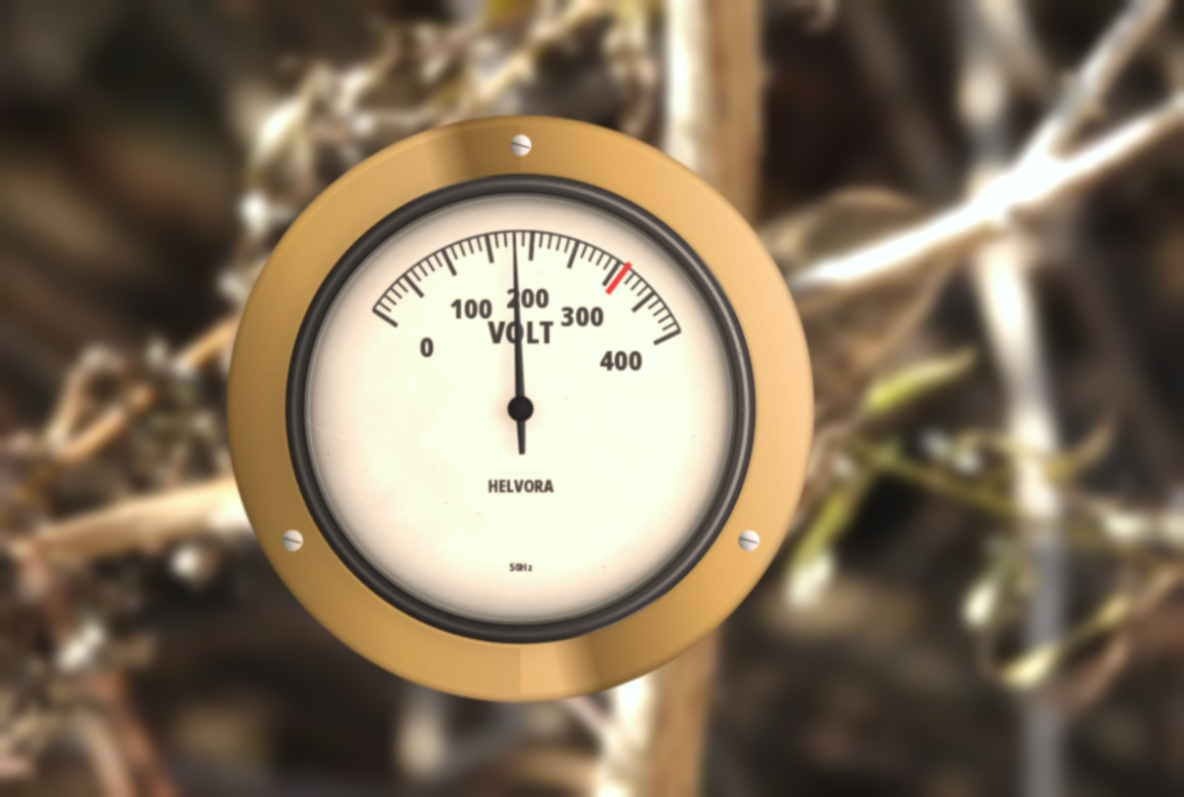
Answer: 180 V
